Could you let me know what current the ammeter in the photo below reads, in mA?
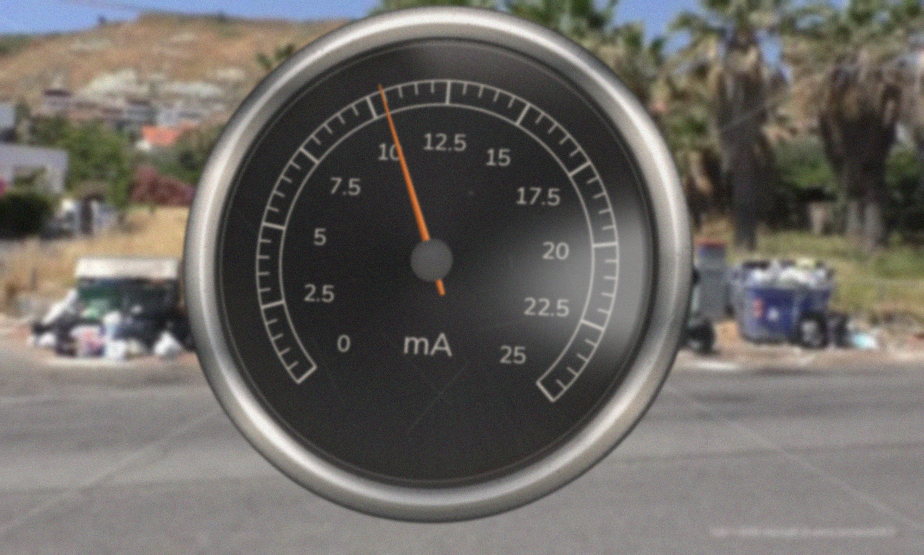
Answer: 10.5 mA
